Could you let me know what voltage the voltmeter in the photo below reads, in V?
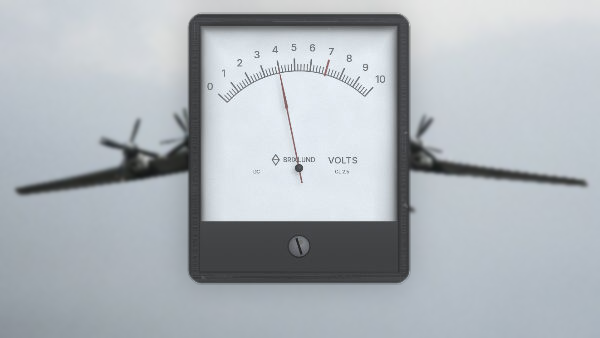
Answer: 4 V
